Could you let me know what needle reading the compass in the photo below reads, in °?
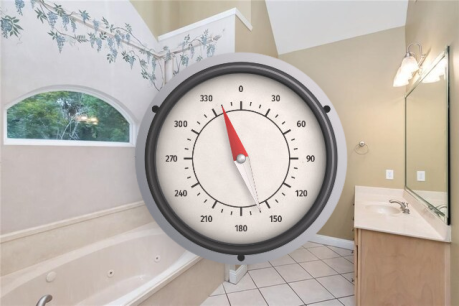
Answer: 340 °
